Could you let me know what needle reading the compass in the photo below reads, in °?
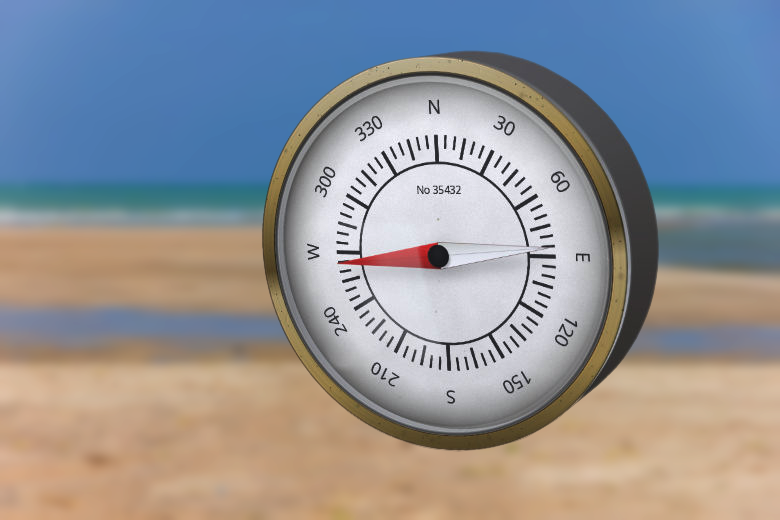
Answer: 265 °
